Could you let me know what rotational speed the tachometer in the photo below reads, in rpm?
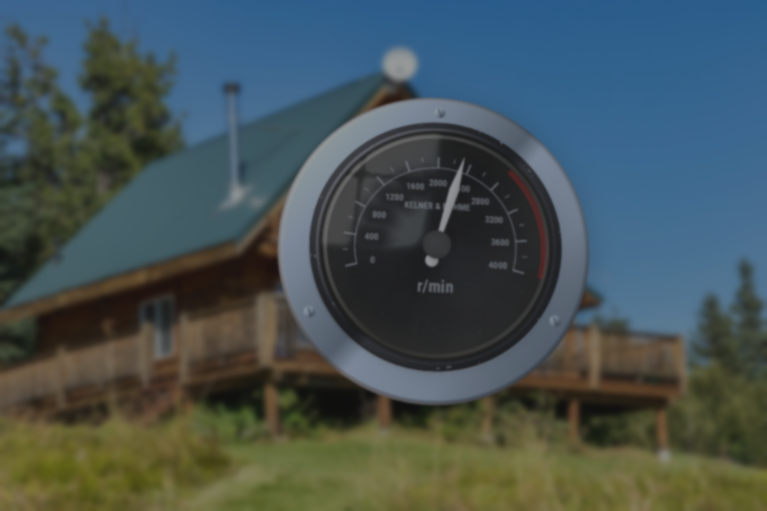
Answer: 2300 rpm
